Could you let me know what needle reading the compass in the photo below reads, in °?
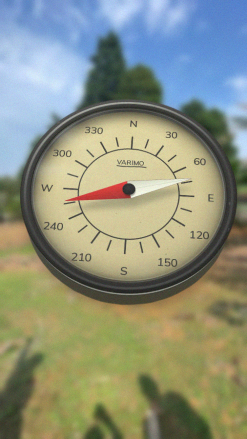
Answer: 255 °
